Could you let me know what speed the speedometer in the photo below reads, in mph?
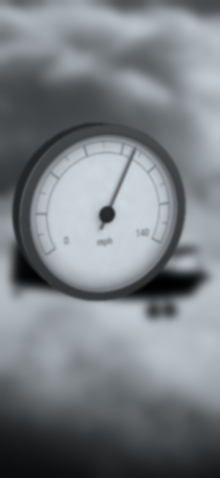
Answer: 85 mph
